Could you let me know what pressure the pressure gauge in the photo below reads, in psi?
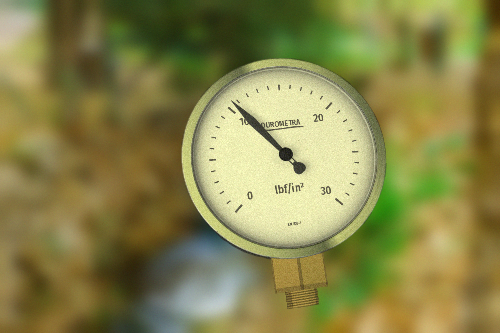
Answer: 10.5 psi
